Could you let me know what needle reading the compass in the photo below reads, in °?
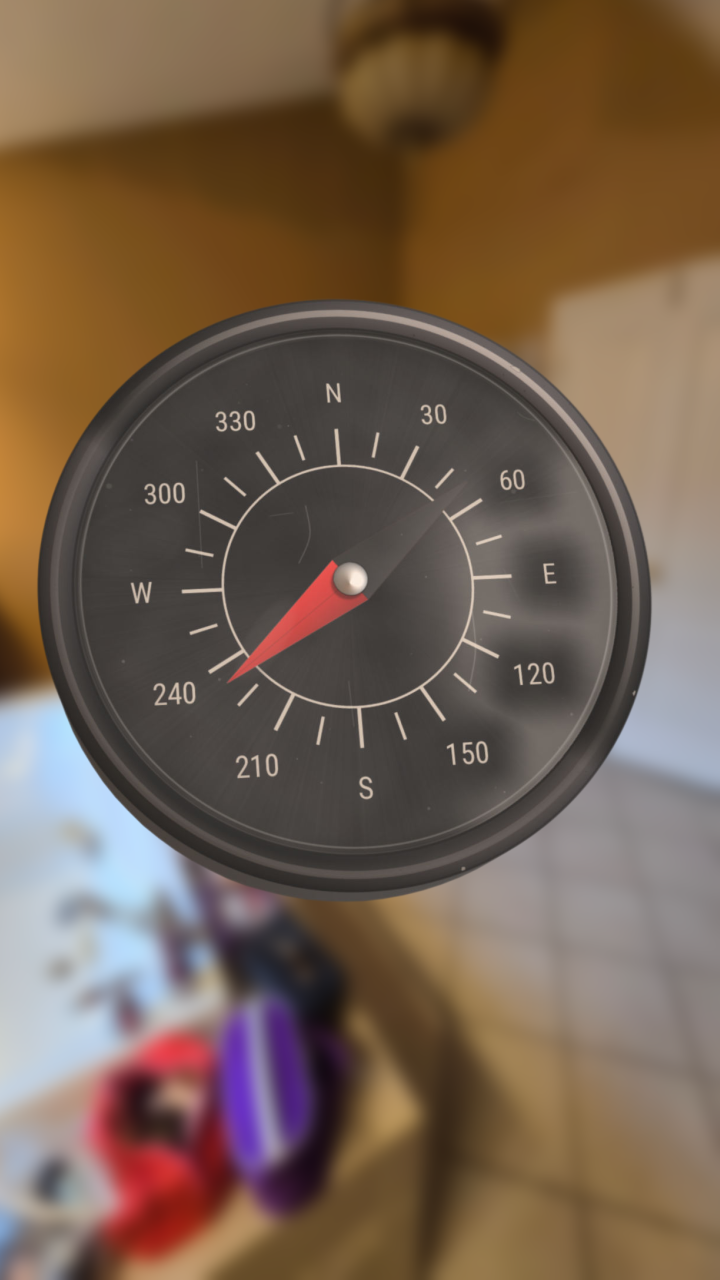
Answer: 232.5 °
